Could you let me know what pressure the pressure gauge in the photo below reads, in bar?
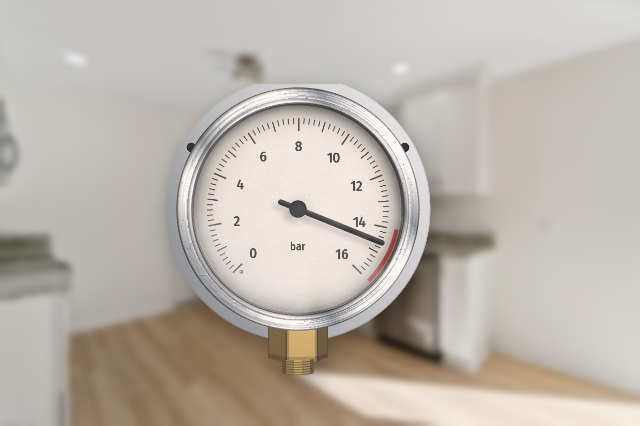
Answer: 14.6 bar
